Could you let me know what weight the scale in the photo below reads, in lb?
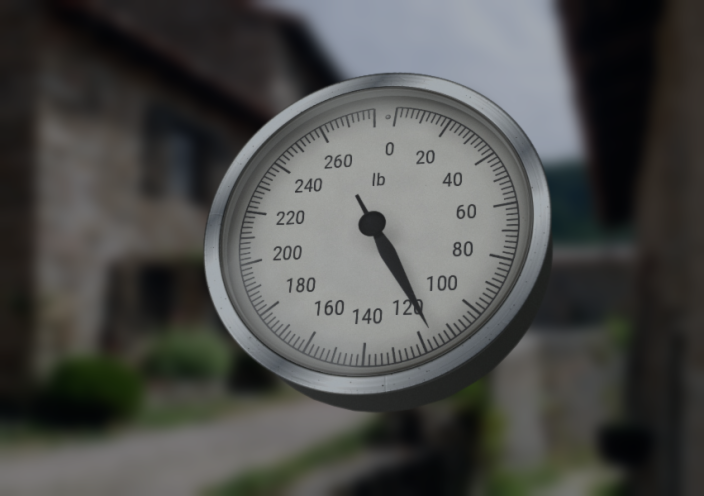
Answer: 116 lb
